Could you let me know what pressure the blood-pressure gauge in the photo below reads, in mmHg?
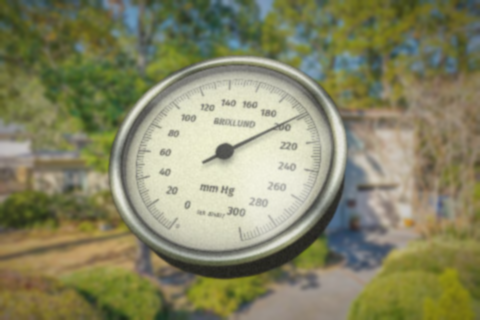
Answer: 200 mmHg
